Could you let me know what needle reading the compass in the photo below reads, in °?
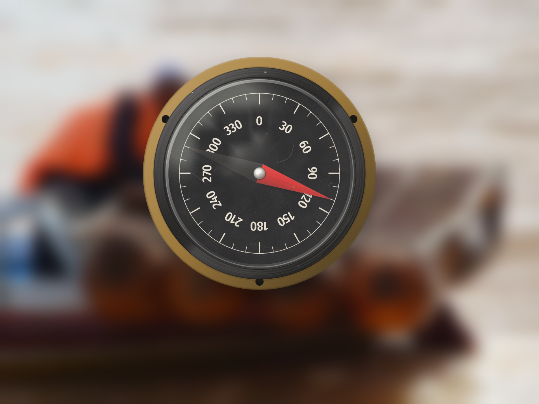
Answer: 110 °
